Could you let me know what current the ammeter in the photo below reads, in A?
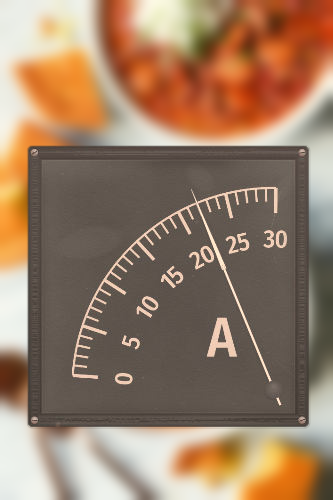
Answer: 22 A
